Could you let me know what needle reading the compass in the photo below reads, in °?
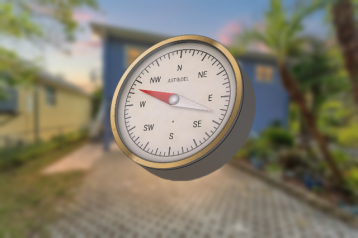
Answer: 290 °
